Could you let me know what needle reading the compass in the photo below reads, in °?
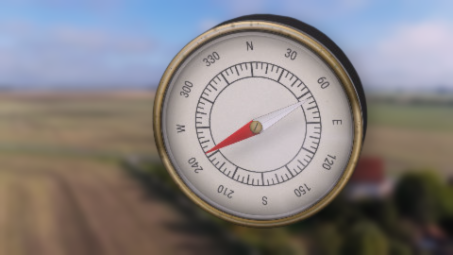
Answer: 245 °
